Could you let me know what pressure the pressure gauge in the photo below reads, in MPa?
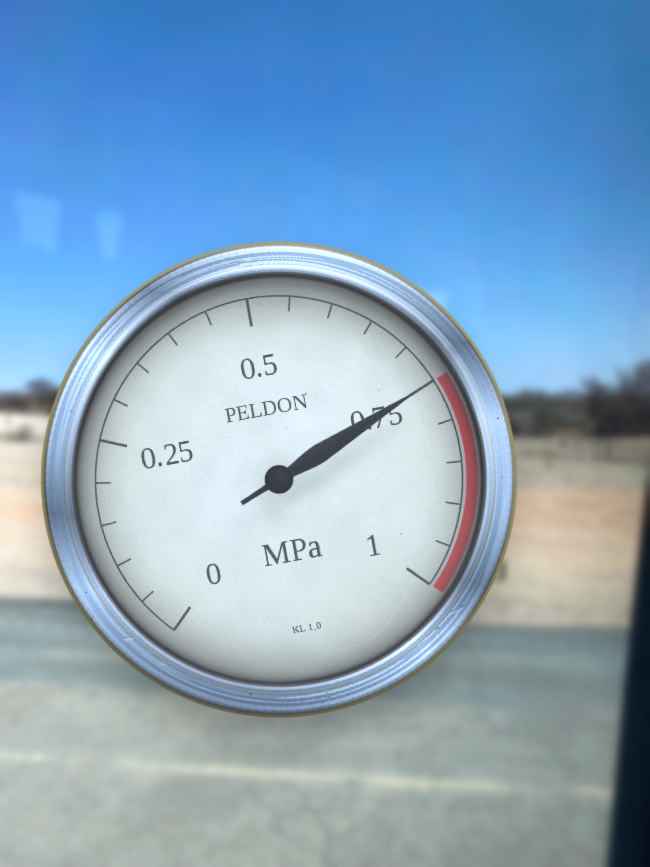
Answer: 0.75 MPa
